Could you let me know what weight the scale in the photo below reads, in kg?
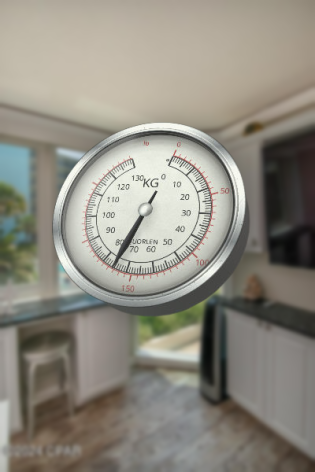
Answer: 75 kg
